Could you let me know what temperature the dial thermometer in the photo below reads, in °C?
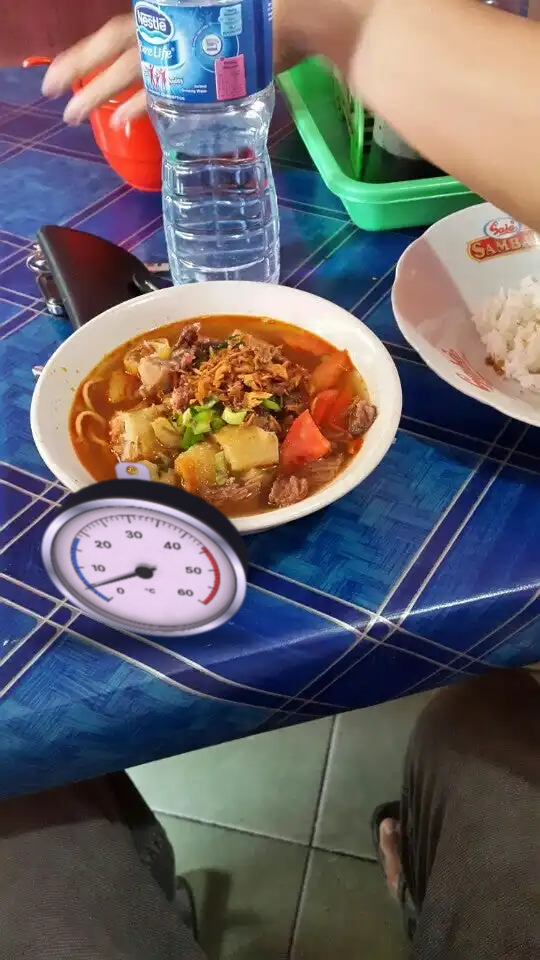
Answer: 5 °C
